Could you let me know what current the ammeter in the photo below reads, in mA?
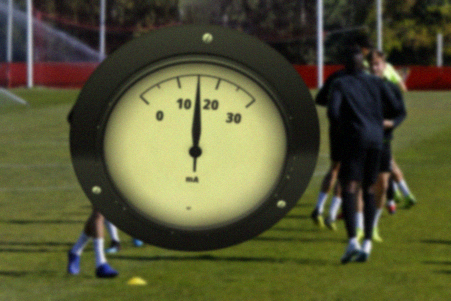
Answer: 15 mA
